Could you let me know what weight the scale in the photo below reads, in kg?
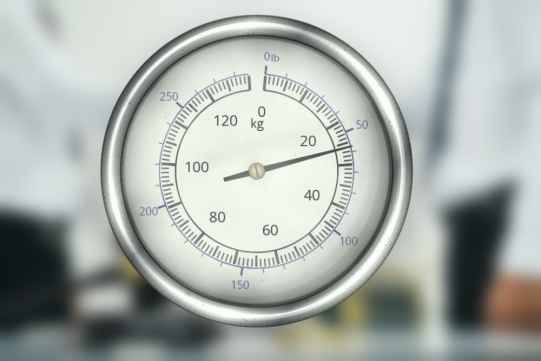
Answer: 26 kg
